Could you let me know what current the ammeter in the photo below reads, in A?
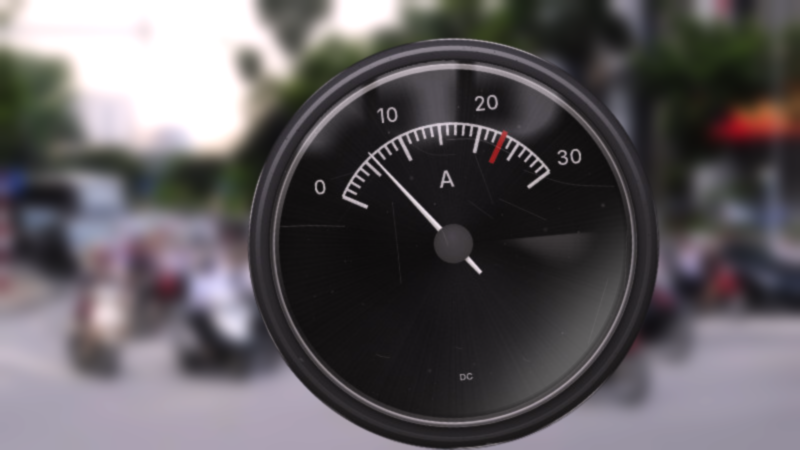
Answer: 6 A
